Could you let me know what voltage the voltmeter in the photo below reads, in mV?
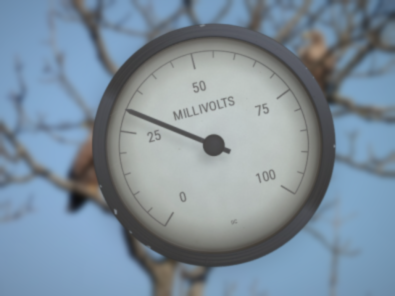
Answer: 30 mV
